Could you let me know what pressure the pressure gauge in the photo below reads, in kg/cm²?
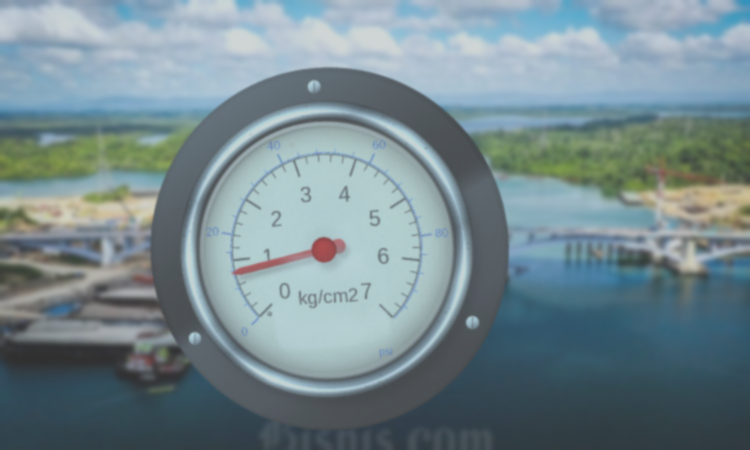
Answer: 0.8 kg/cm²
